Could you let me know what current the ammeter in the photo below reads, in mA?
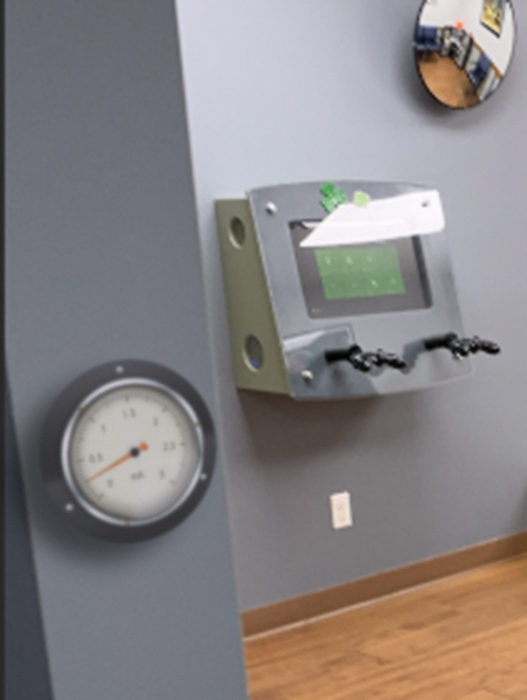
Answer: 0.25 mA
